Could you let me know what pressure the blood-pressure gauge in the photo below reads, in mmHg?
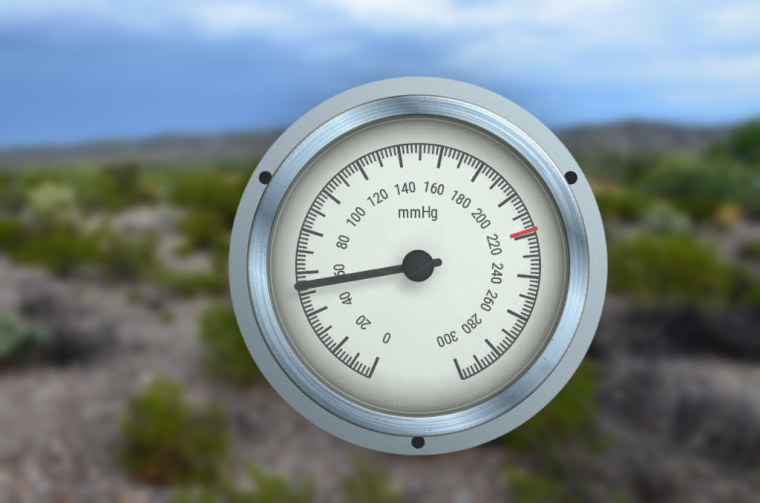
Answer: 54 mmHg
